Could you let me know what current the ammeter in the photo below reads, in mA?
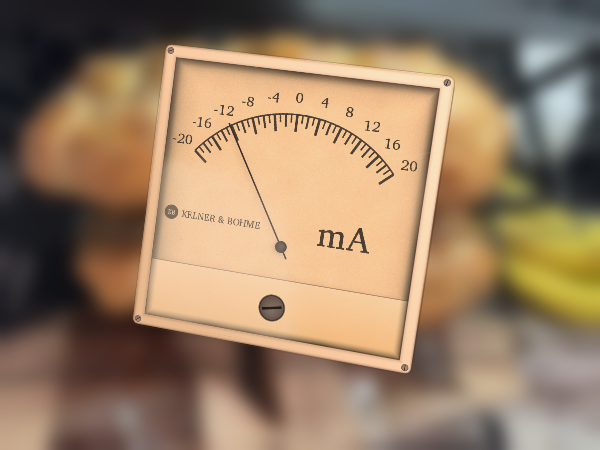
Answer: -12 mA
